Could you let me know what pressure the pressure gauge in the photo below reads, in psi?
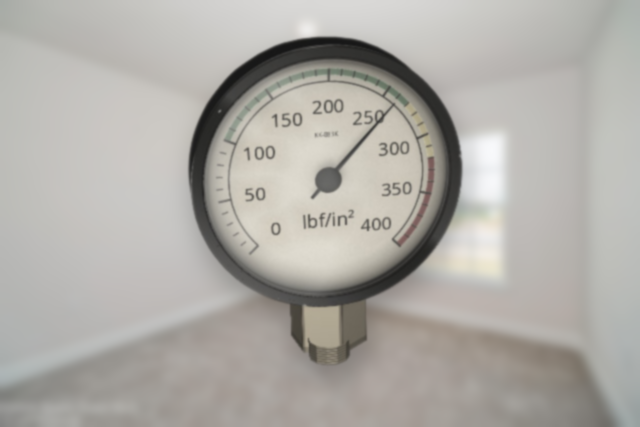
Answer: 260 psi
